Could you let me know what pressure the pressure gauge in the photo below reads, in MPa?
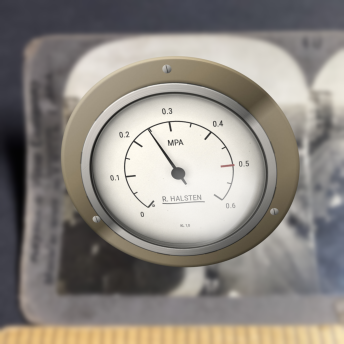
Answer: 0.25 MPa
